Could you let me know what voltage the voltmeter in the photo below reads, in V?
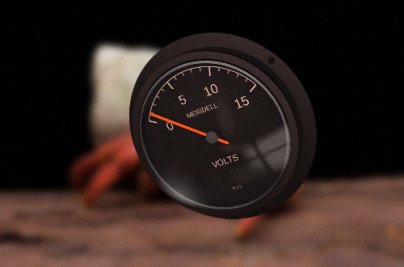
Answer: 1 V
